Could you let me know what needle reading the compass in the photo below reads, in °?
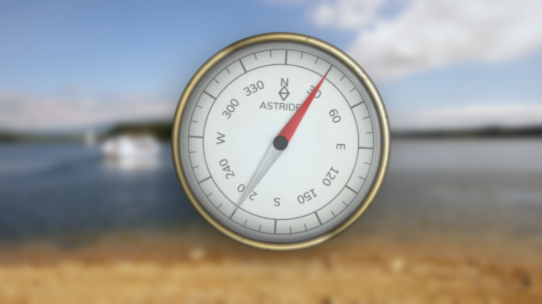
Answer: 30 °
